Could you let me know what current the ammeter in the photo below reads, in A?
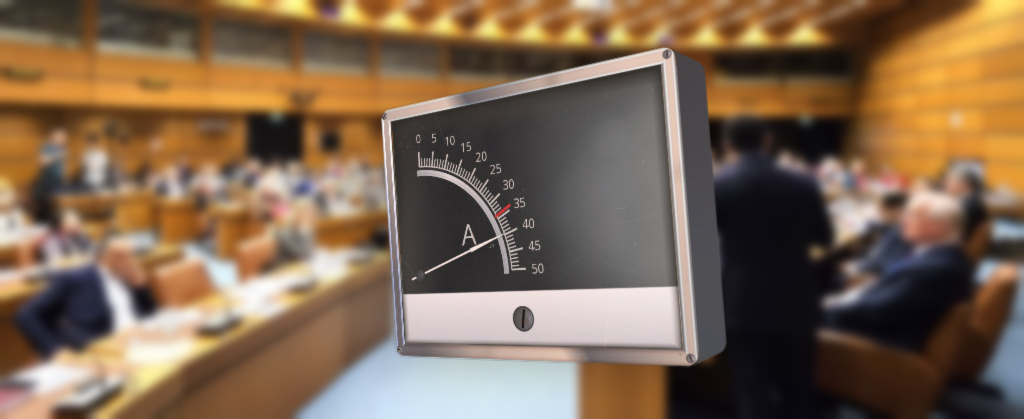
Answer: 40 A
